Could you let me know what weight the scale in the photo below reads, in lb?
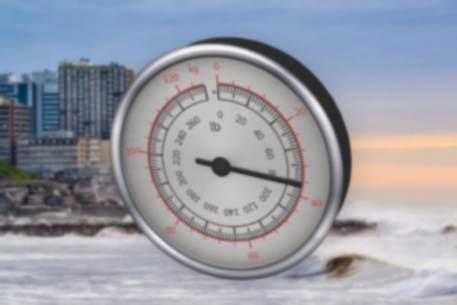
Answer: 80 lb
